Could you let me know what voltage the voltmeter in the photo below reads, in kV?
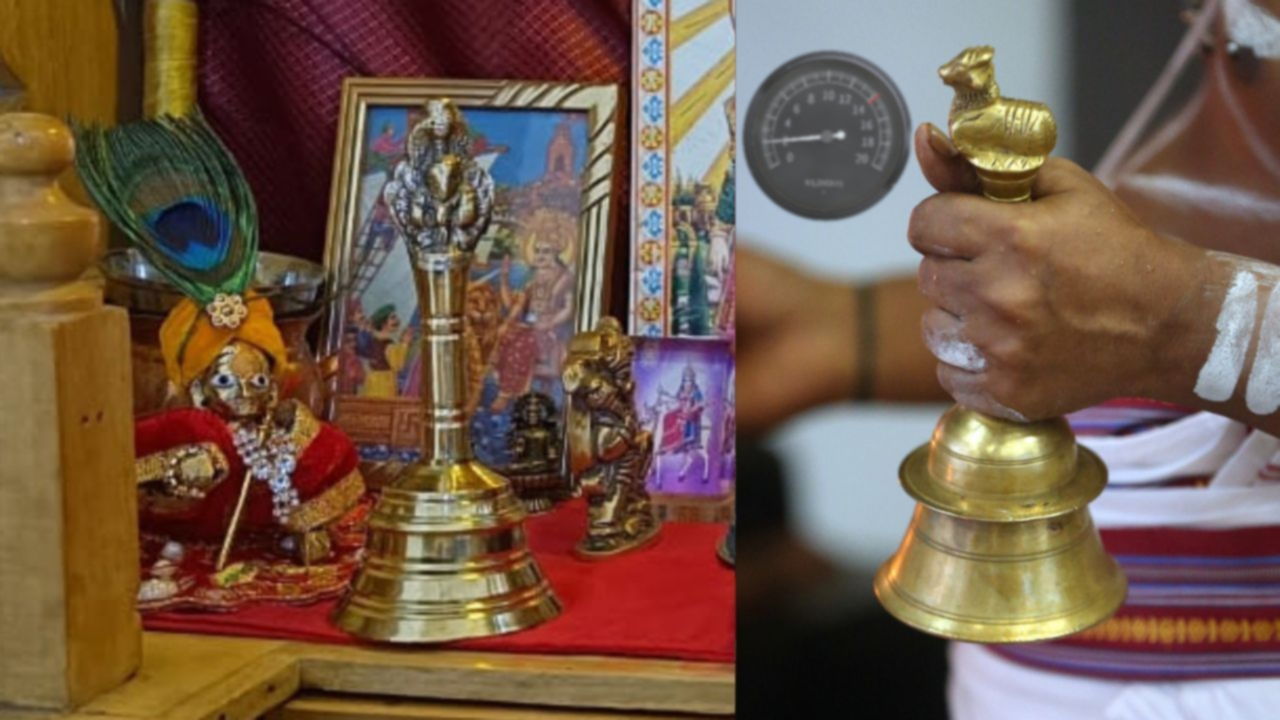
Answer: 2 kV
